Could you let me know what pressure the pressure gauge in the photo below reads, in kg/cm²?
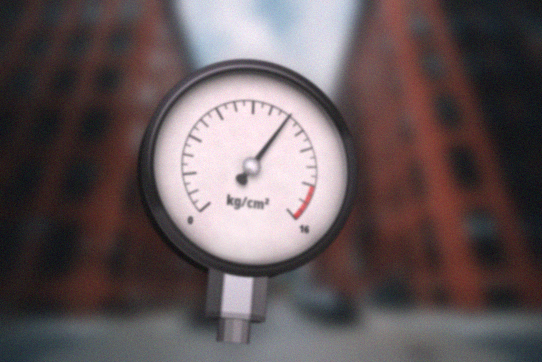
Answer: 10 kg/cm²
